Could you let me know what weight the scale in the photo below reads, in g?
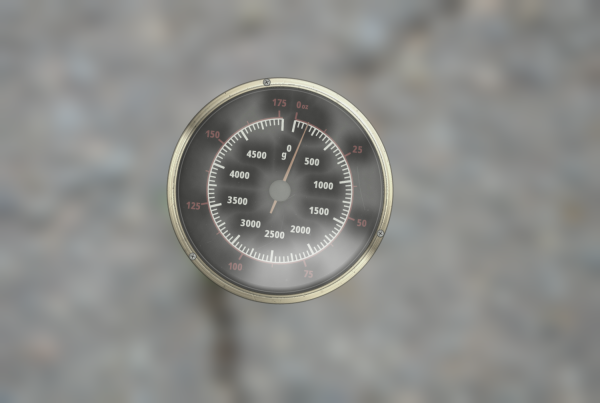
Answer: 150 g
